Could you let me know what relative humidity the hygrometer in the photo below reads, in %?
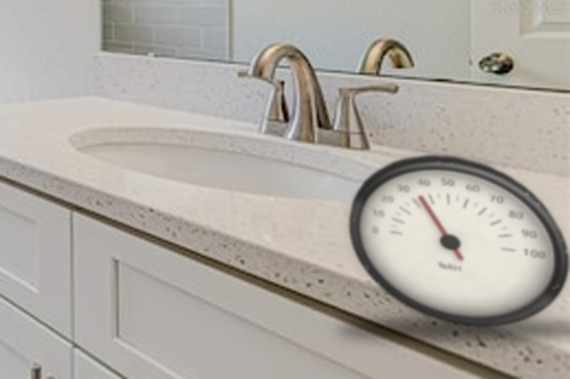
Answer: 35 %
